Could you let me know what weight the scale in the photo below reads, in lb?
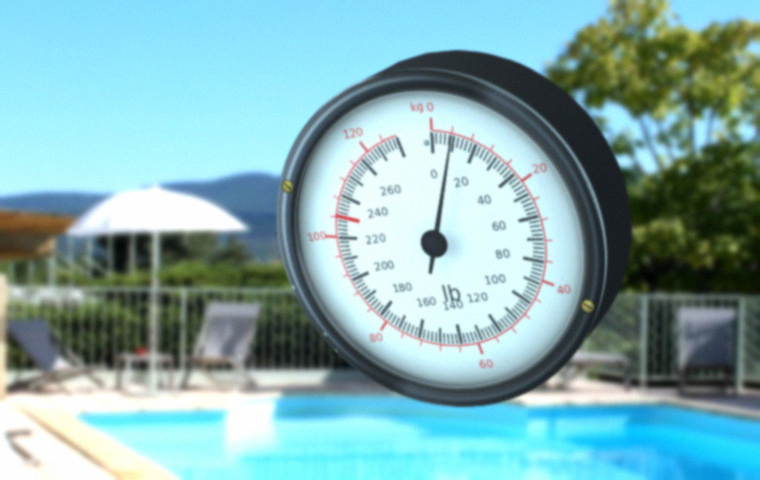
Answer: 10 lb
